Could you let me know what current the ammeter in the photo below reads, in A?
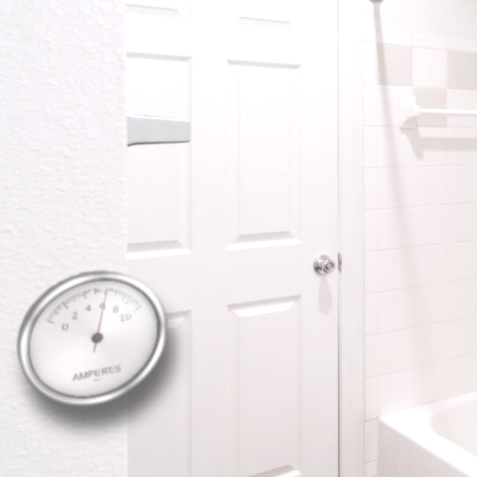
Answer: 6 A
